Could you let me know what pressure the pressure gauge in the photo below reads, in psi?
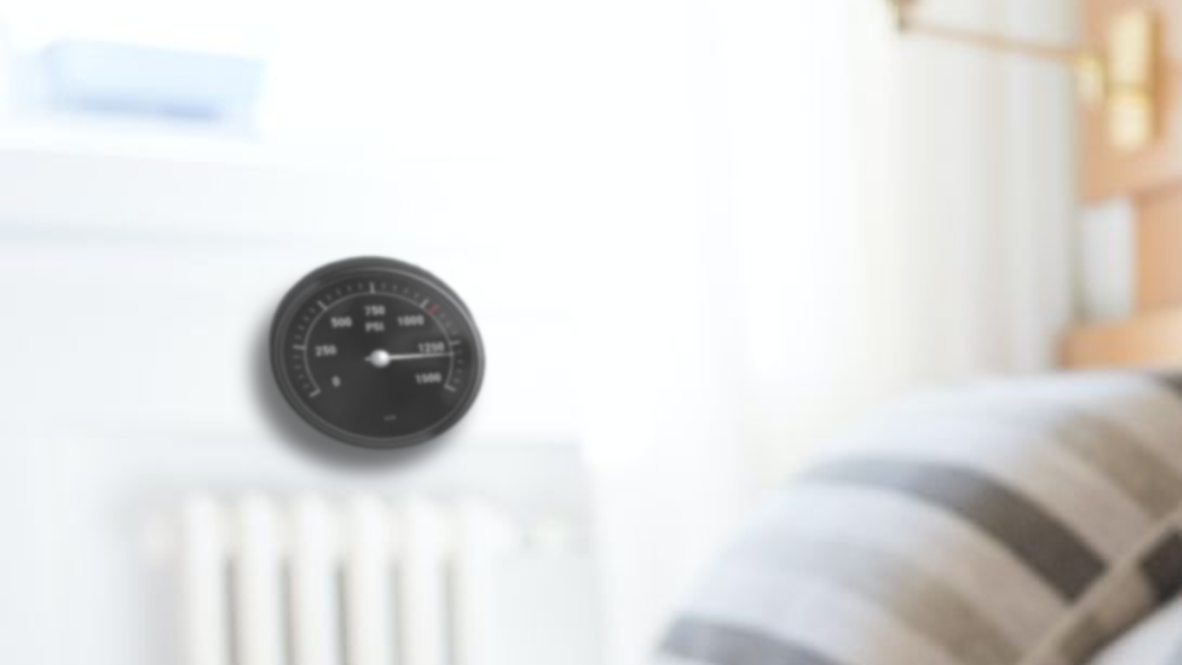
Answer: 1300 psi
